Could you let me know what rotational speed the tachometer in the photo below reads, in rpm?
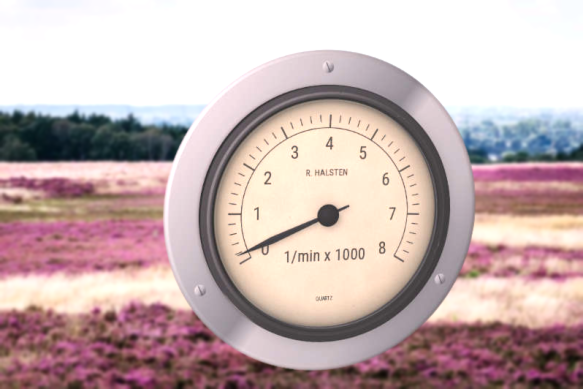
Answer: 200 rpm
